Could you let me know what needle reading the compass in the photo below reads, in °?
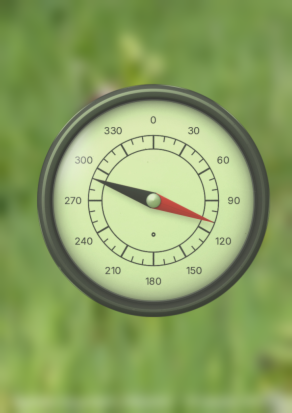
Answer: 110 °
